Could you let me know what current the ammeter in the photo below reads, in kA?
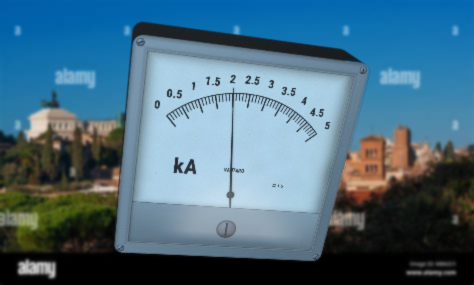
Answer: 2 kA
